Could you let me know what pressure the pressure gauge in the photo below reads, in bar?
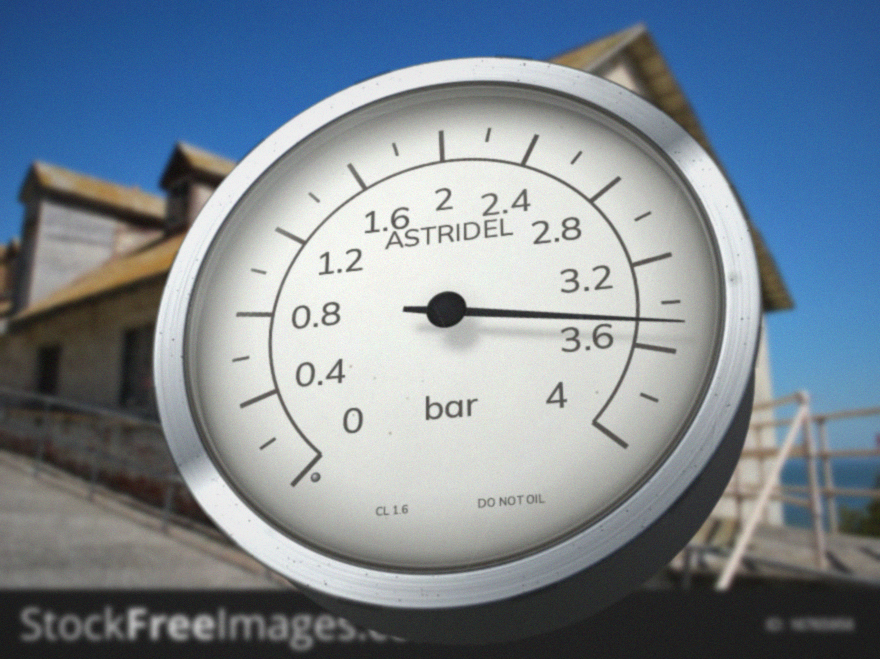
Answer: 3.5 bar
